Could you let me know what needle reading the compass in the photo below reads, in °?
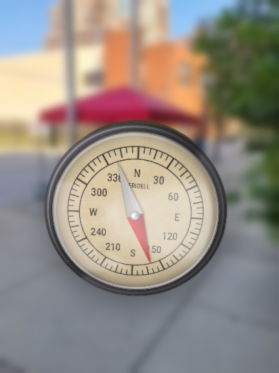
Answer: 160 °
